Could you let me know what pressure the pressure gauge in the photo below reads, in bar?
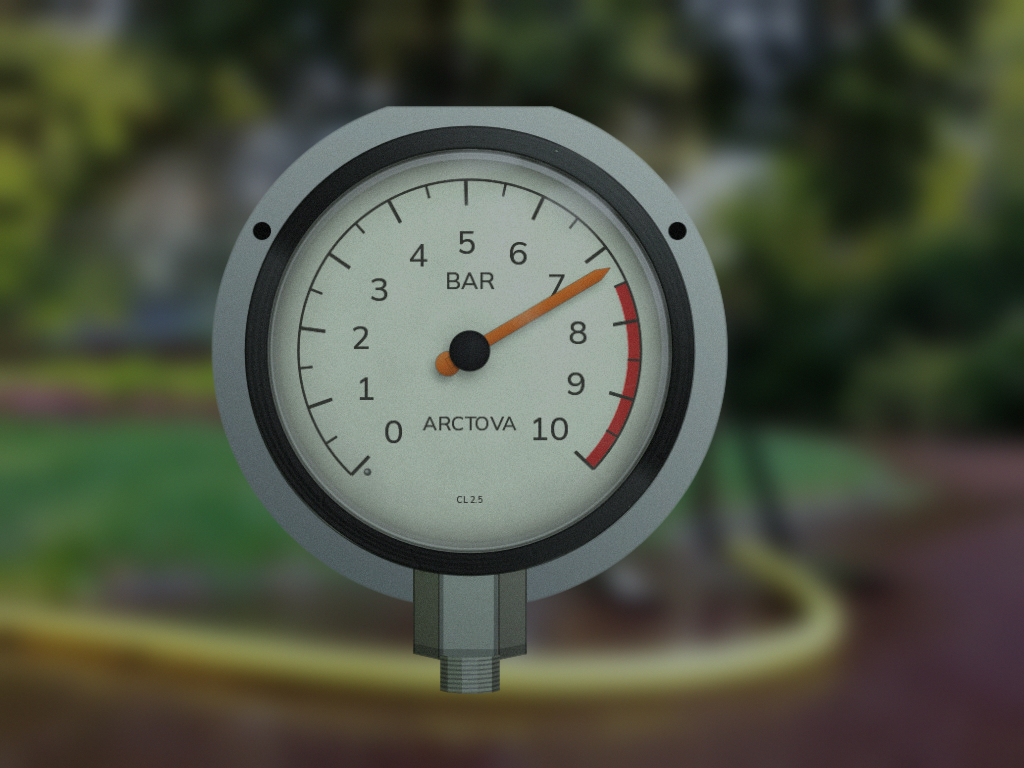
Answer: 7.25 bar
